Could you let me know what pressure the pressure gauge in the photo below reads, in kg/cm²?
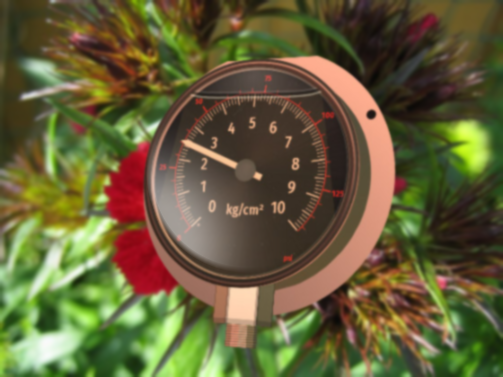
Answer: 2.5 kg/cm²
